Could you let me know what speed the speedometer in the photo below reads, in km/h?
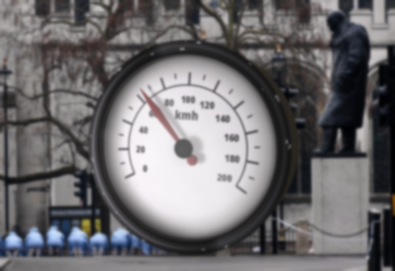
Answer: 65 km/h
